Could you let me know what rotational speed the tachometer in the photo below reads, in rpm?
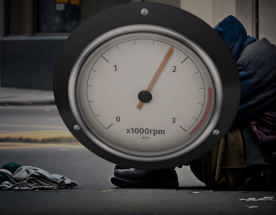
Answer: 1800 rpm
